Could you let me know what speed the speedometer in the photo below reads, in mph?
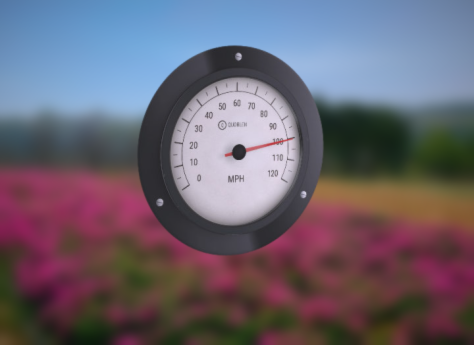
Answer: 100 mph
